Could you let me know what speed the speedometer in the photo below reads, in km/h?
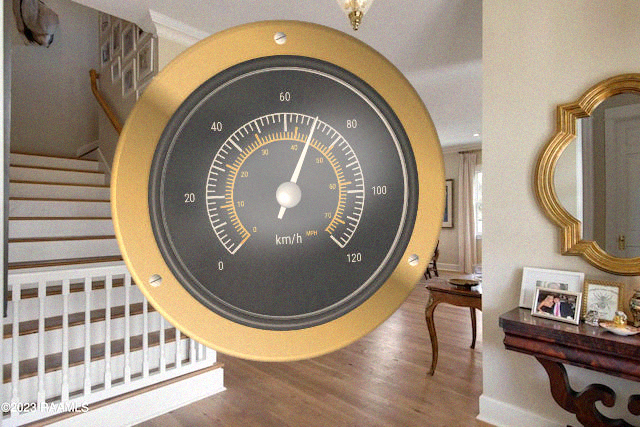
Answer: 70 km/h
